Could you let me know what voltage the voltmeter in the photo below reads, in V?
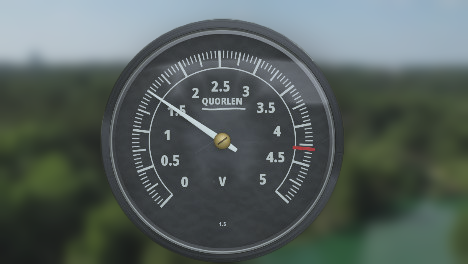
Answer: 1.5 V
